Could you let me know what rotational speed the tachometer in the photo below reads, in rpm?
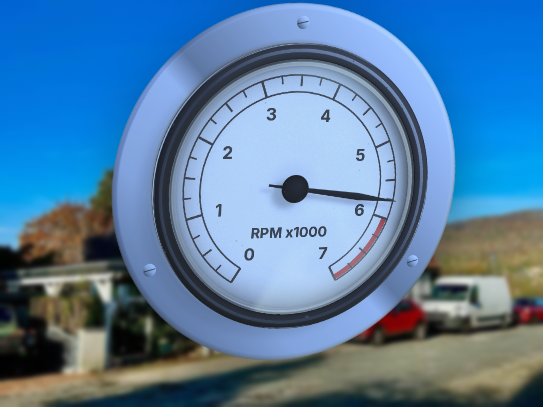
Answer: 5750 rpm
